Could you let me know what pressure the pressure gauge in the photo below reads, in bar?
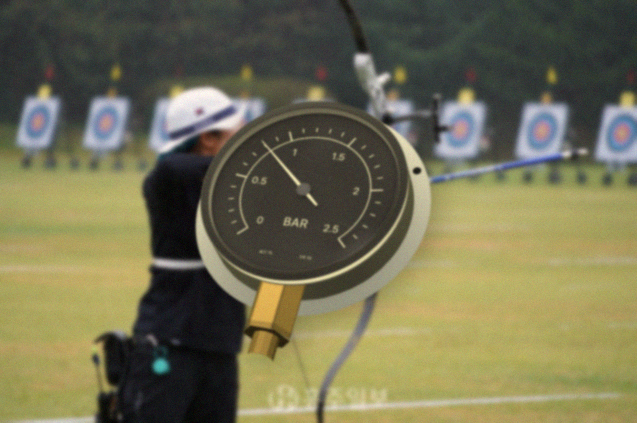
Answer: 0.8 bar
